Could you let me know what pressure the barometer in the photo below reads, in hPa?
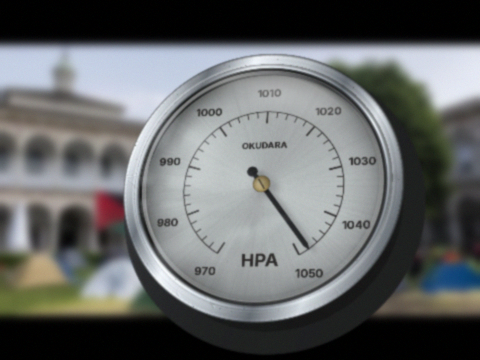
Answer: 1048 hPa
